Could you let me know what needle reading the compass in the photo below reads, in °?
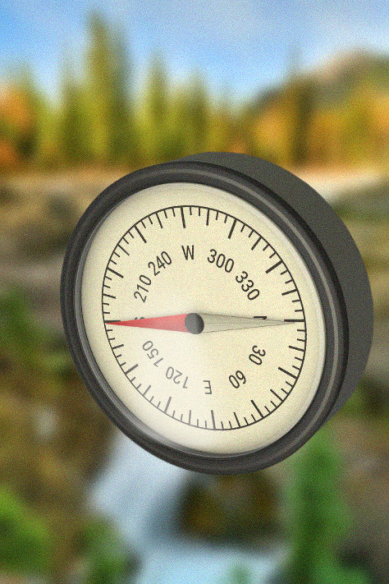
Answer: 180 °
